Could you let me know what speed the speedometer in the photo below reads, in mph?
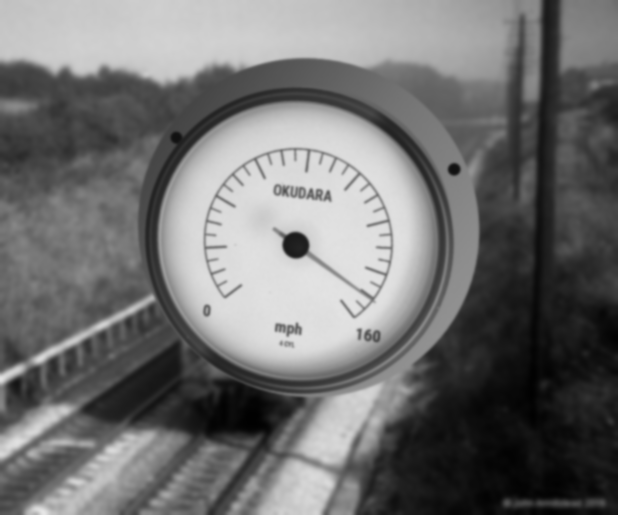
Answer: 150 mph
